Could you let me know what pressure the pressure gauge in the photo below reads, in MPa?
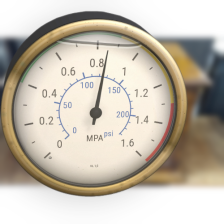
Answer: 0.85 MPa
